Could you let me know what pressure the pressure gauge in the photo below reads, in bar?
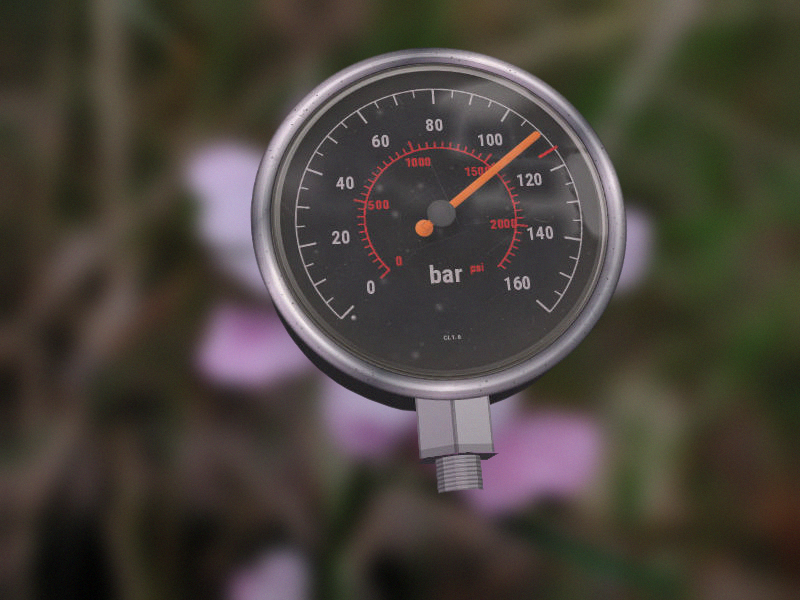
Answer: 110 bar
